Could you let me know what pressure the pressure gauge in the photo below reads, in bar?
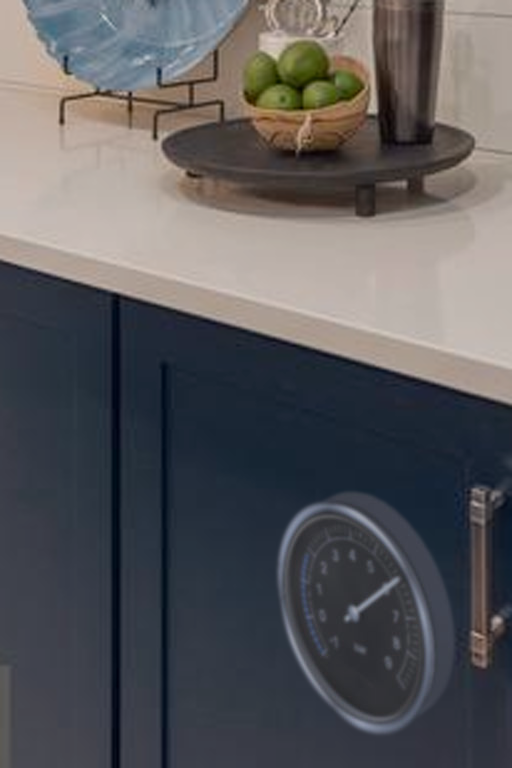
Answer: 6 bar
